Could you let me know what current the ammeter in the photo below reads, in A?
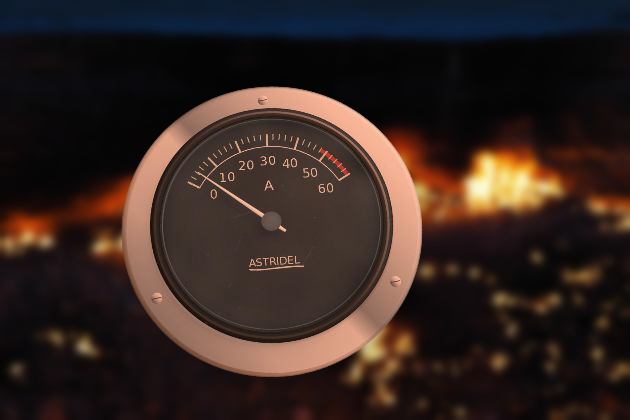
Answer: 4 A
